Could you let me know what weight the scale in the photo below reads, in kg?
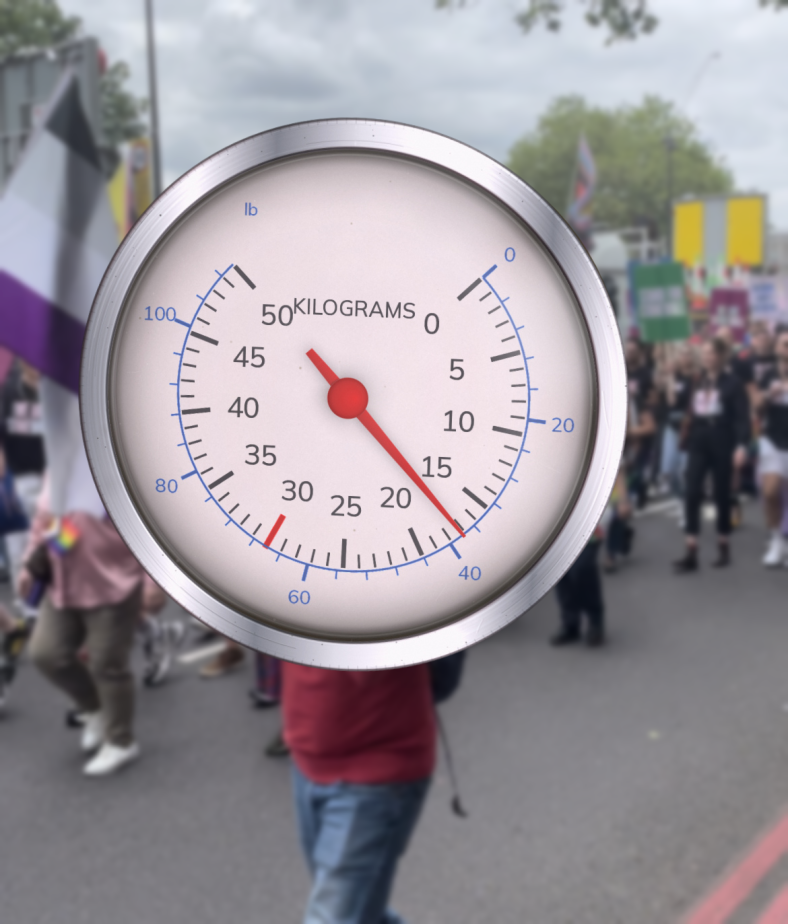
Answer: 17 kg
